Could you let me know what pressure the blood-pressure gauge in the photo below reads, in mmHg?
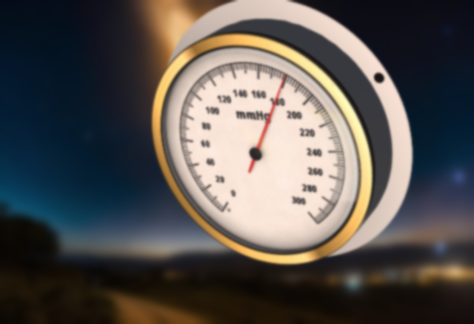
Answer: 180 mmHg
